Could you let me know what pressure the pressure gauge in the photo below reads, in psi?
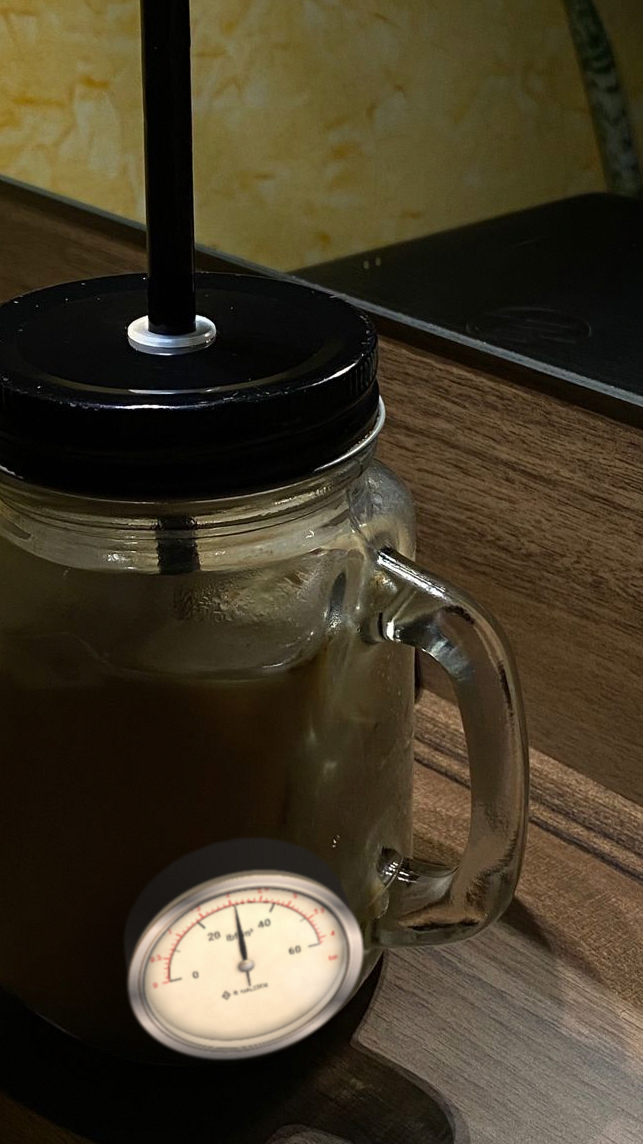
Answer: 30 psi
